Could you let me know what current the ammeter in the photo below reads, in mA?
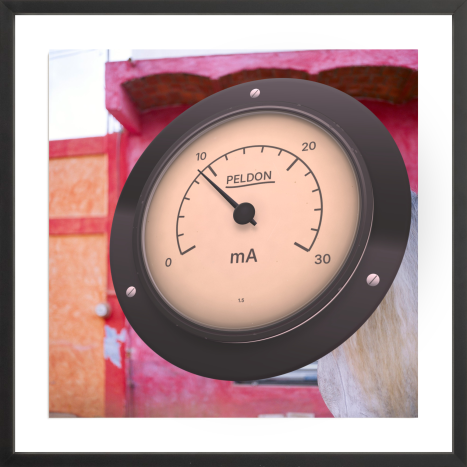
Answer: 9 mA
